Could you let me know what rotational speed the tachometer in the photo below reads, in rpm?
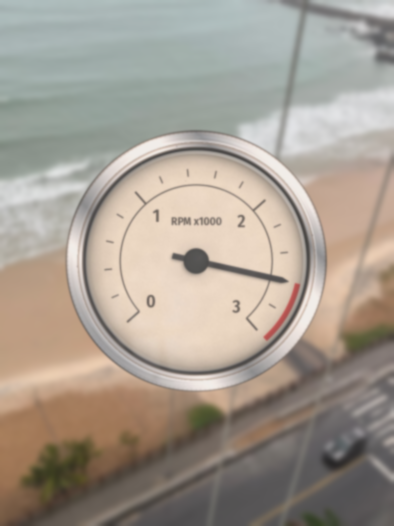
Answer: 2600 rpm
